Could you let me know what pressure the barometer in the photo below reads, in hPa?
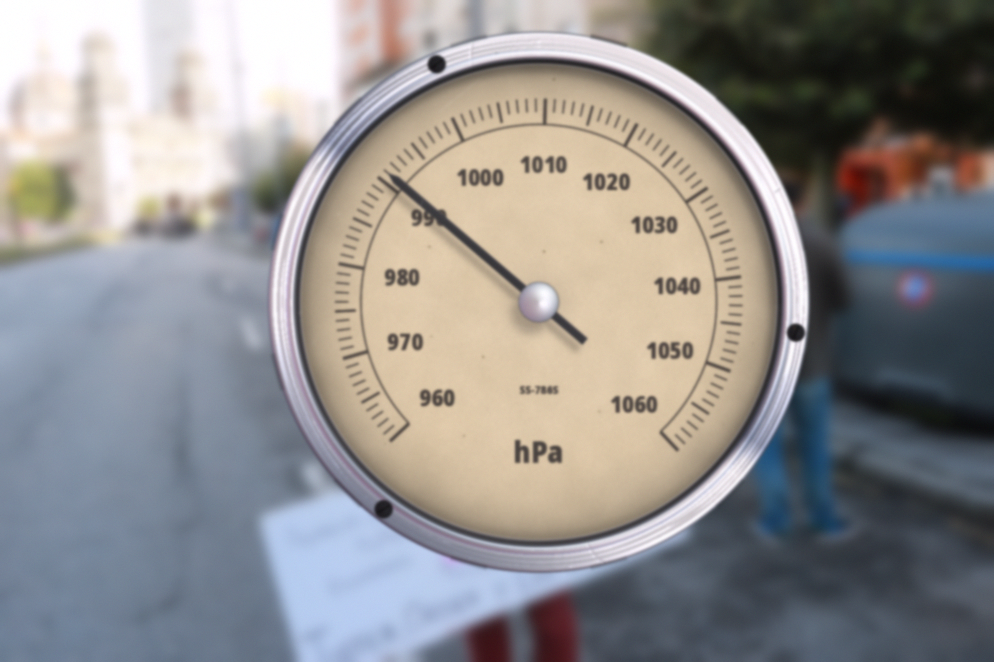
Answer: 991 hPa
